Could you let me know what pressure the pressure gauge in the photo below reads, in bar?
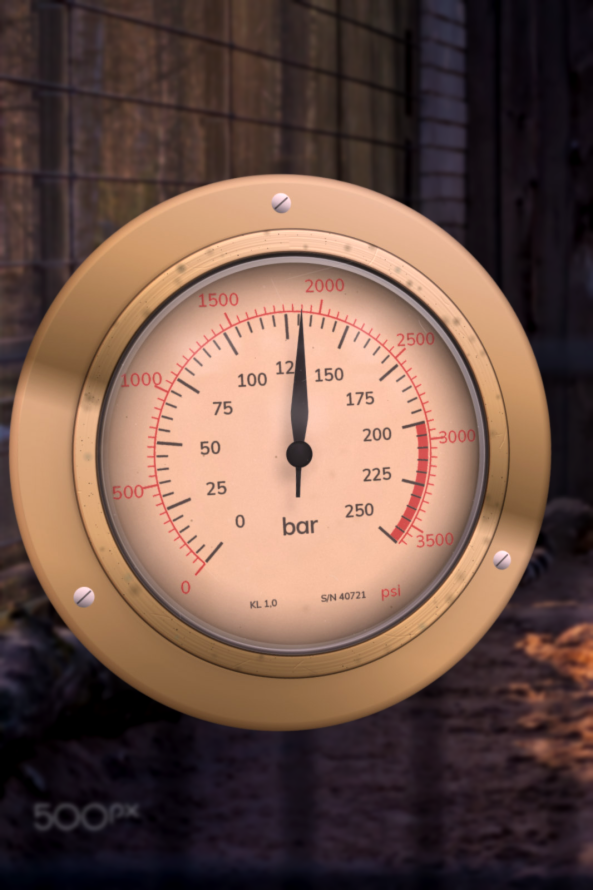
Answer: 130 bar
